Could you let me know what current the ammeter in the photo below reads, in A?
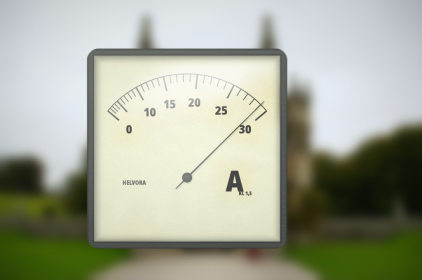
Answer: 29 A
